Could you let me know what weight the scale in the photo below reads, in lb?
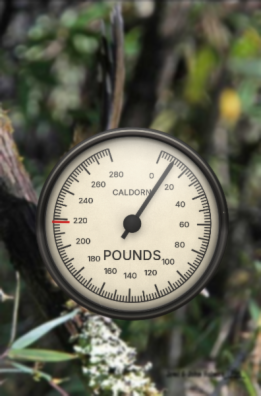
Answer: 10 lb
